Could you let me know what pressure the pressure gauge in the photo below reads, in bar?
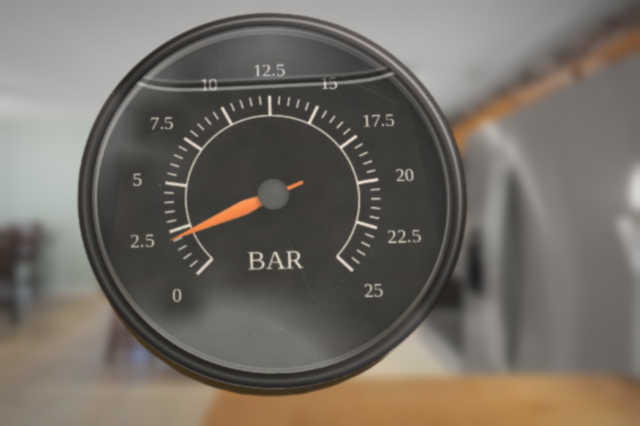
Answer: 2 bar
